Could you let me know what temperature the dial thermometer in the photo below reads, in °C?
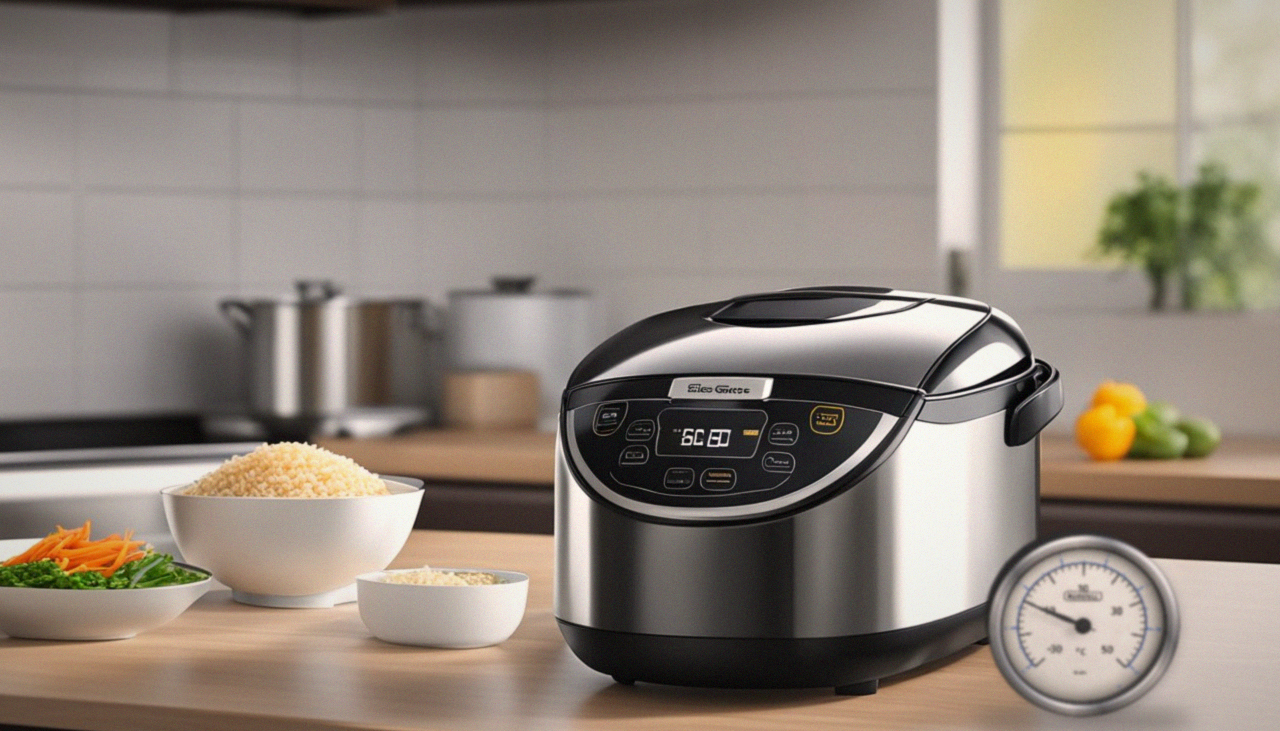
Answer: -10 °C
